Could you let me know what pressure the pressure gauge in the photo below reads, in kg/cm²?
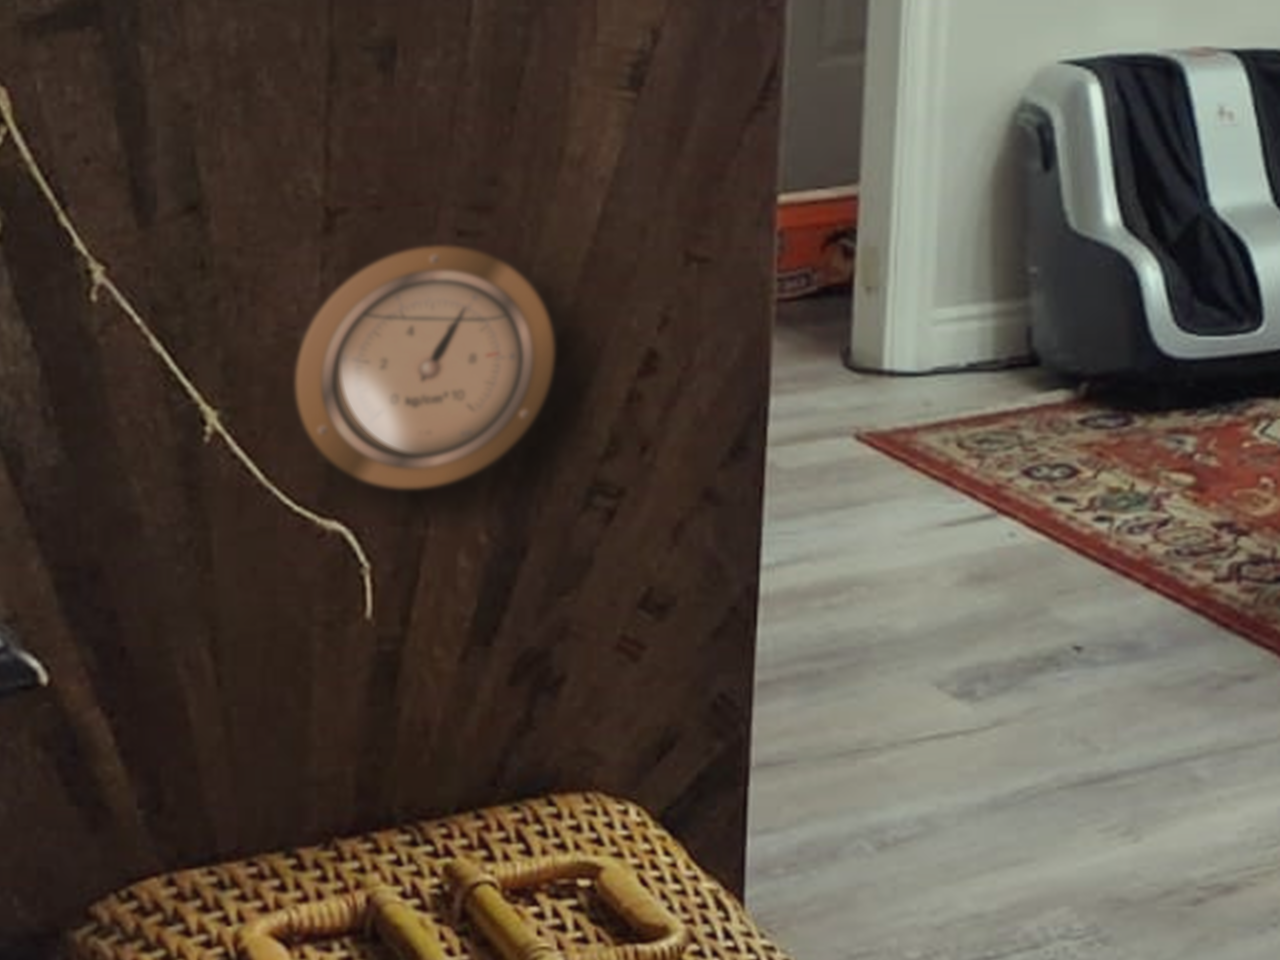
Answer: 6 kg/cm²
